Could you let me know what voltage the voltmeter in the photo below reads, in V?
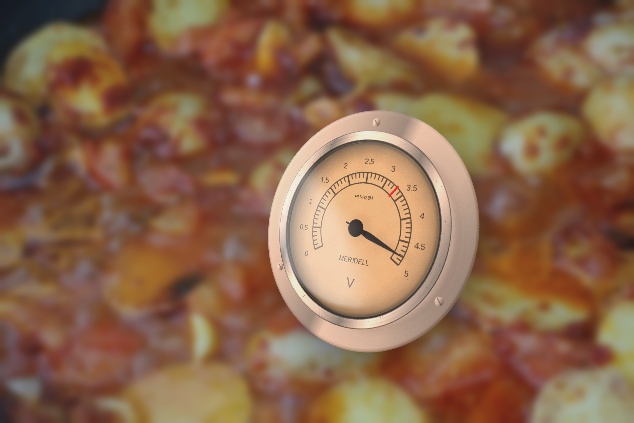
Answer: 4.8 V
